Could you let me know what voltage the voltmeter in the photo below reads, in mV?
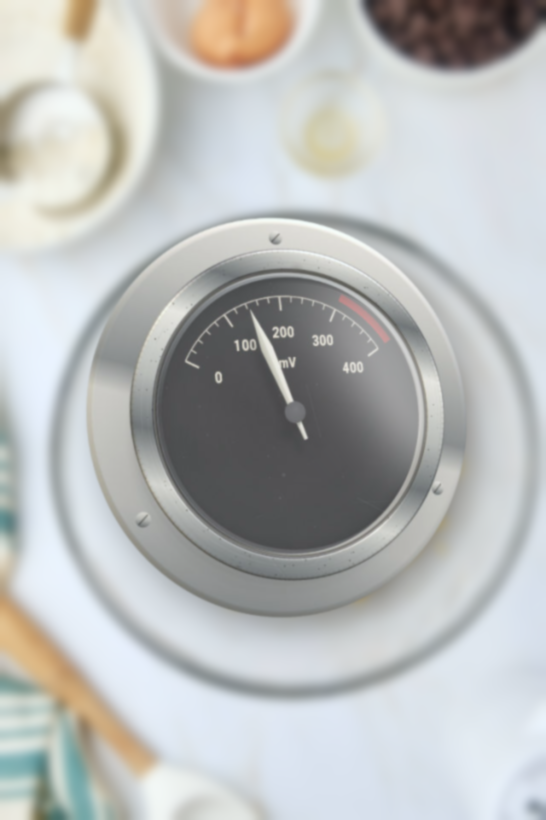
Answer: 140 mV
